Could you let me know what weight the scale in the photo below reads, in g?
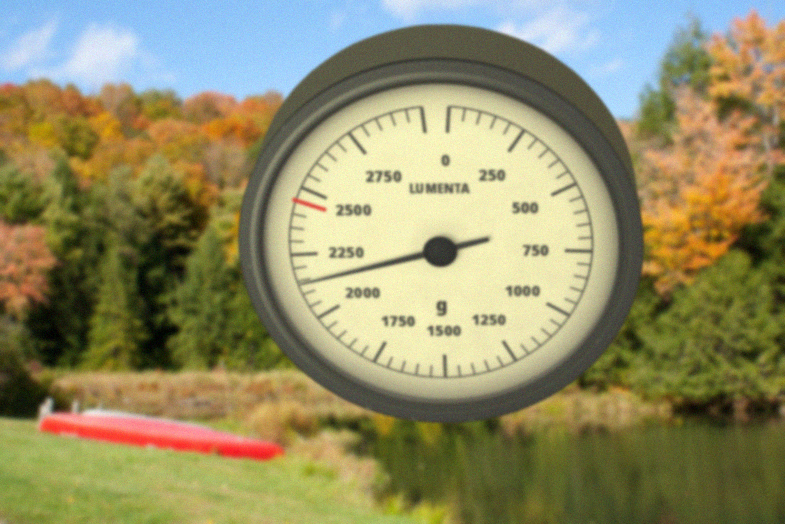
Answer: 2150 g
